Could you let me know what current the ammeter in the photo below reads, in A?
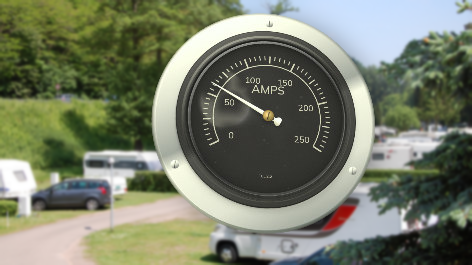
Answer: 60 A
